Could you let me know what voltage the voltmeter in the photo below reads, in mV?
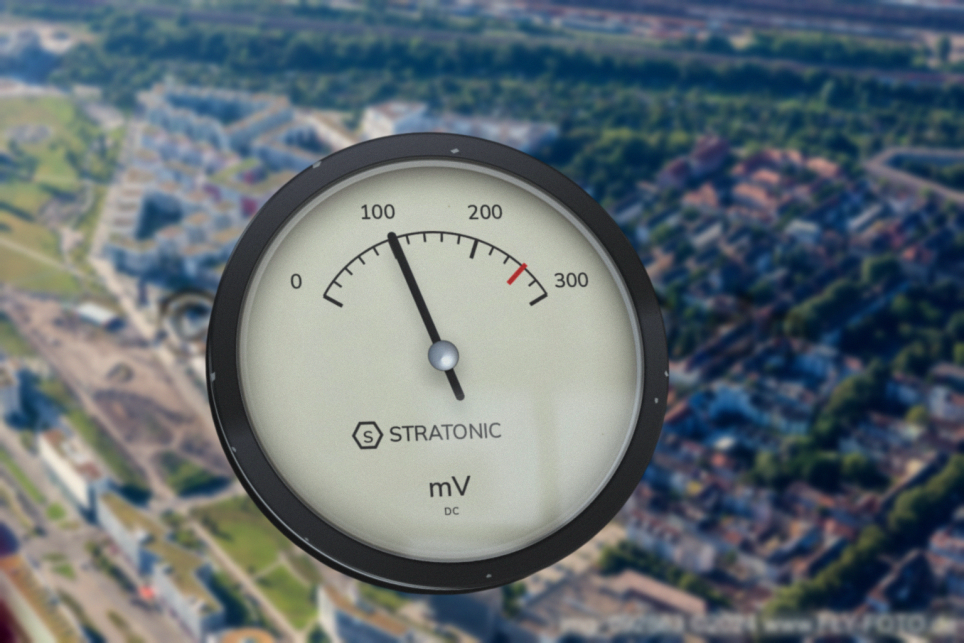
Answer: 100 mV
